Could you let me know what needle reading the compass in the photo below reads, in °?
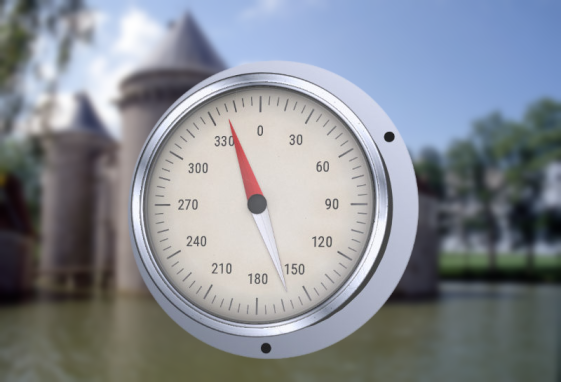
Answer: 340 °
